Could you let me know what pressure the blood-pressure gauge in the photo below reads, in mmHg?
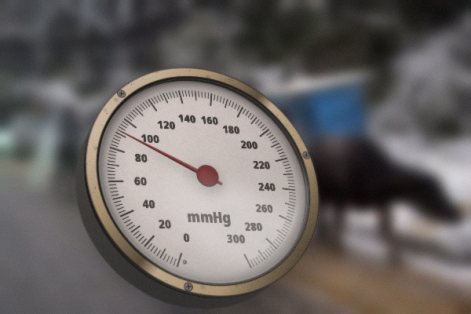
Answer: 90 mmHg
